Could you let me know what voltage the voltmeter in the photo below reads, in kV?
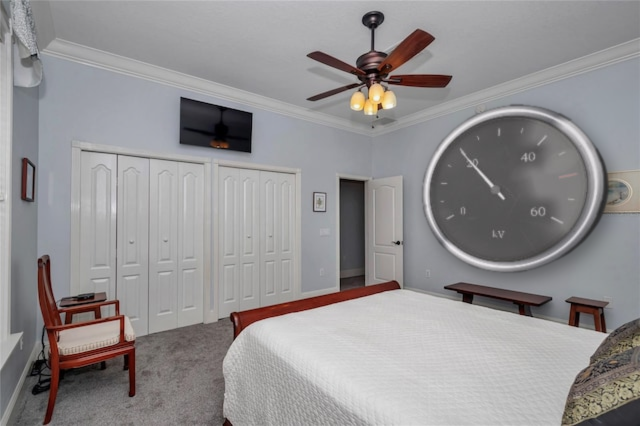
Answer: 20 kV
